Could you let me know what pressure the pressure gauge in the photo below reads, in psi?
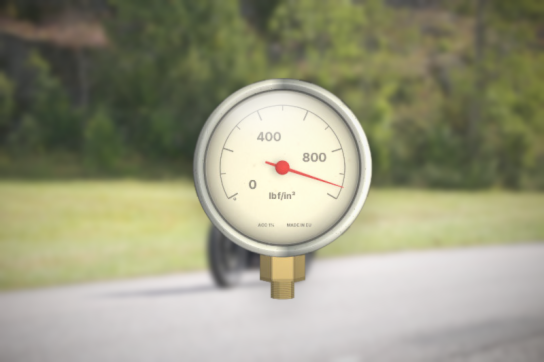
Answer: 950 psi
